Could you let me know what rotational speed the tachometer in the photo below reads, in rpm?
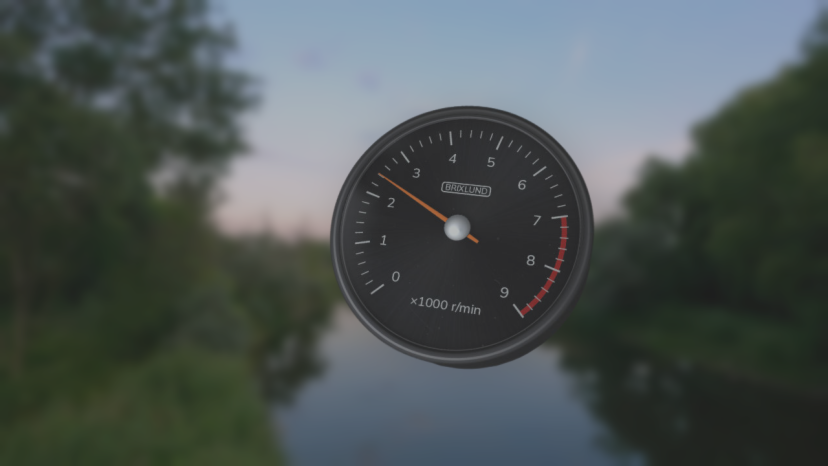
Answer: 2400 rpm
